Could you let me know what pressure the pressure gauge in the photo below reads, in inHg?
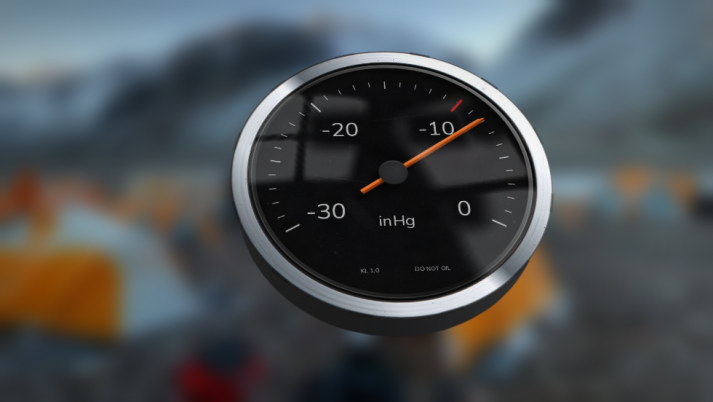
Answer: -8 inHg
